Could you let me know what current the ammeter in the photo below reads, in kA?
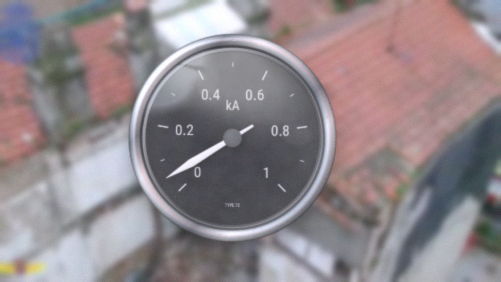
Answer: 0.05 kA
